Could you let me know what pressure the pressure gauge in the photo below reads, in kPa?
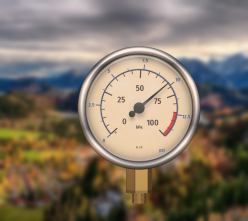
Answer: 67.5 kPa
